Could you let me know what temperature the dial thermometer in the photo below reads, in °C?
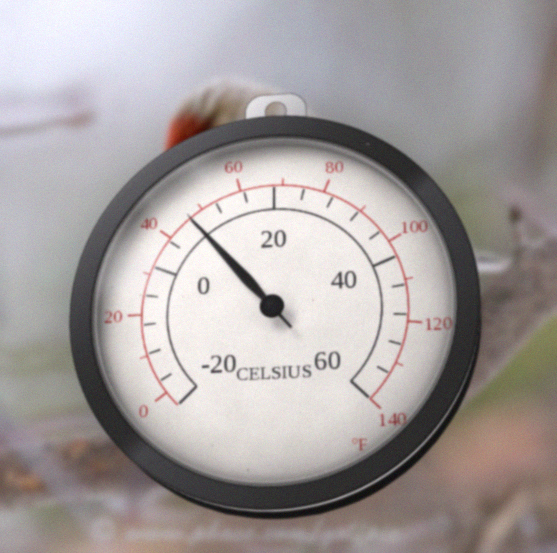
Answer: 8 °C
